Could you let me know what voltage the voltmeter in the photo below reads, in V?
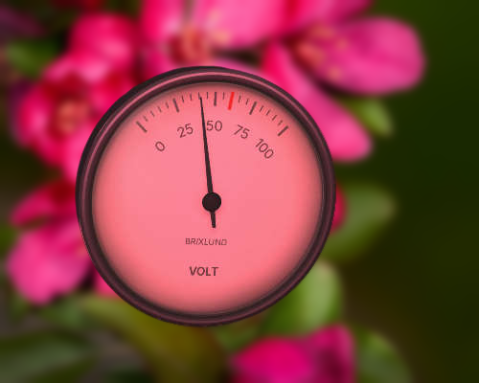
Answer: 40 V
